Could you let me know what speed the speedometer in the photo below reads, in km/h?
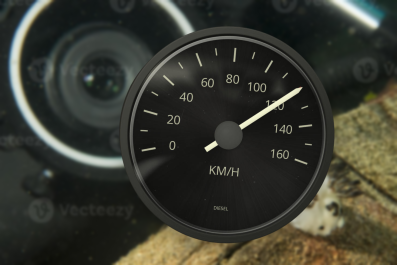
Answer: 120 km/h
